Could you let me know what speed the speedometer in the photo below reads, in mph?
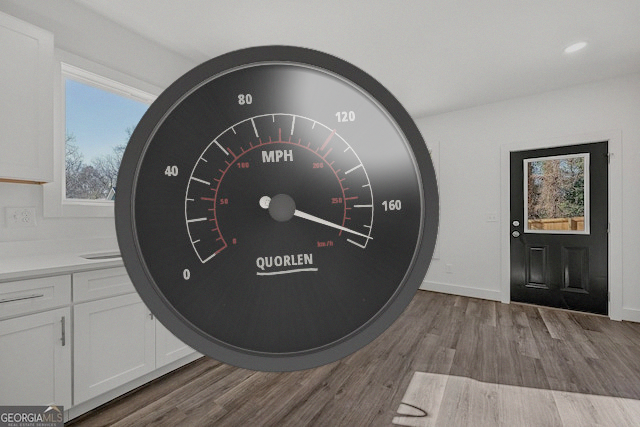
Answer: 175 mph
